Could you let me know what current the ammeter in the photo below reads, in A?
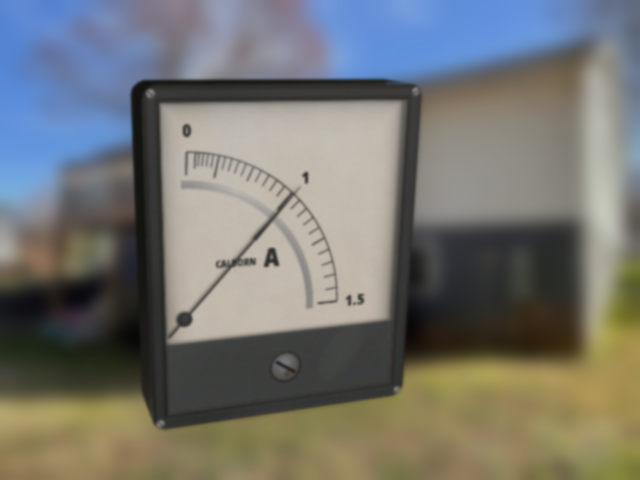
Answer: 1 A
